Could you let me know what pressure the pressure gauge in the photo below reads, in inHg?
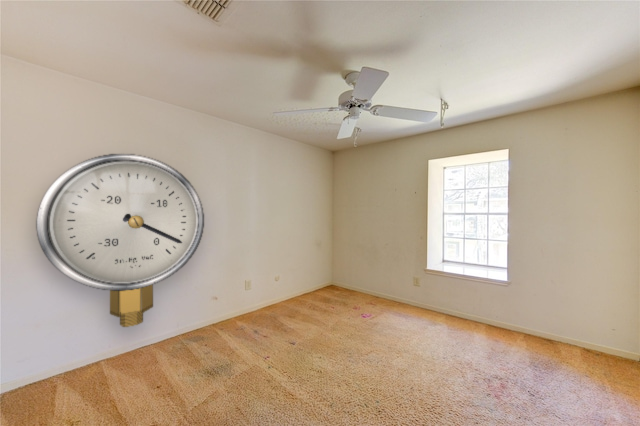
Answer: -2 inHg
